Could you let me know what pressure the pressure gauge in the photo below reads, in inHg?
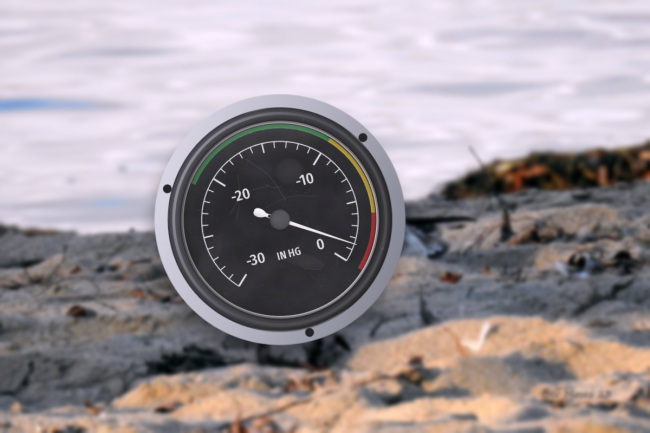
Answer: -1.5 inHg
